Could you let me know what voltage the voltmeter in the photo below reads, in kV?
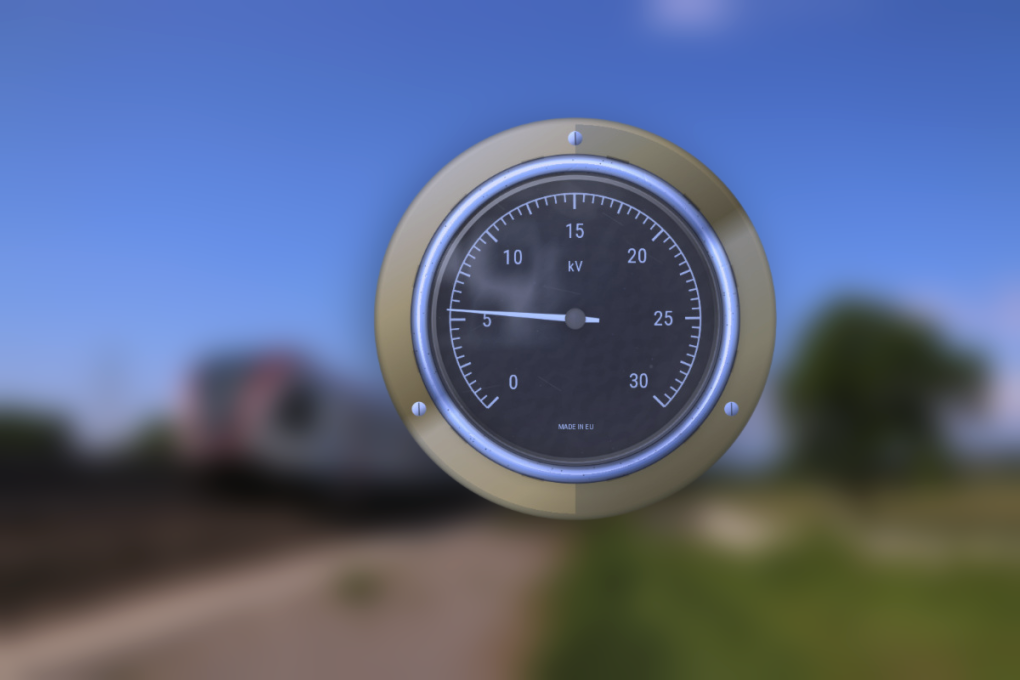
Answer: 5.5 kV
